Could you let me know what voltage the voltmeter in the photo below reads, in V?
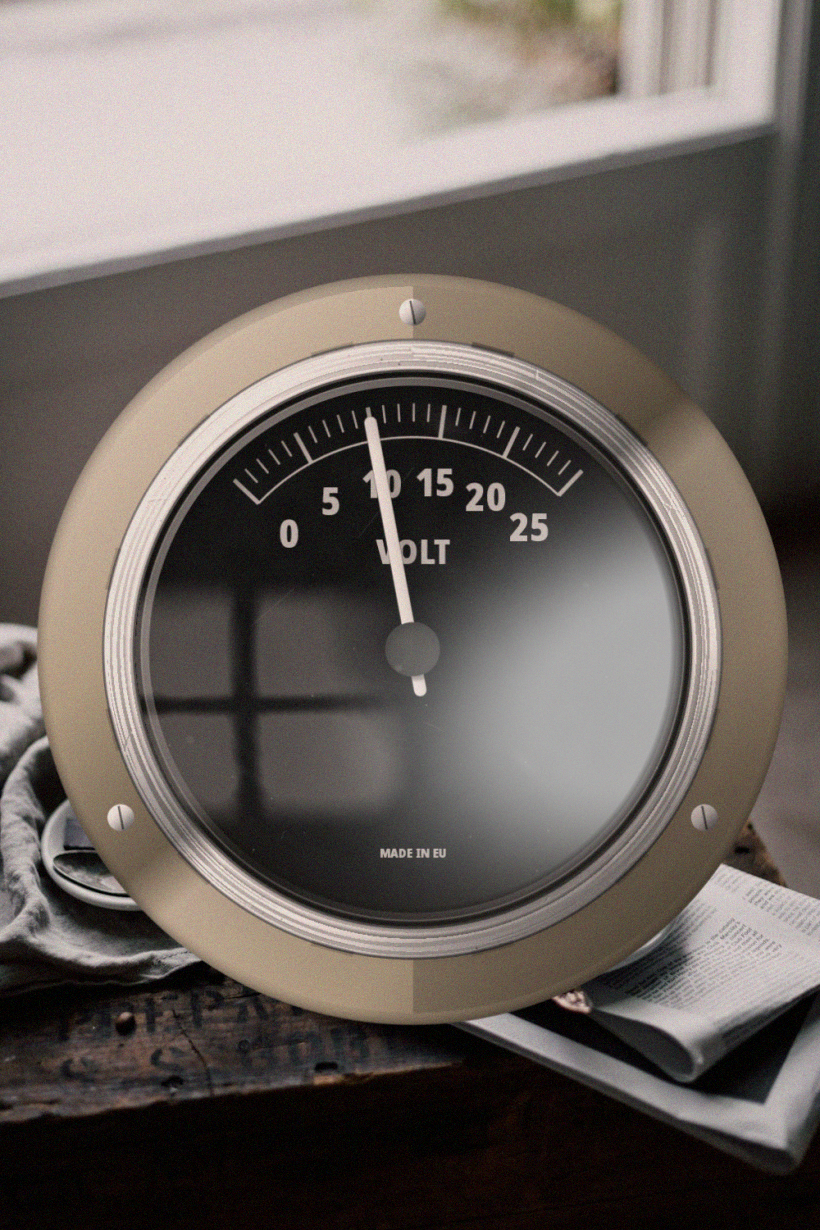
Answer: 10 V
